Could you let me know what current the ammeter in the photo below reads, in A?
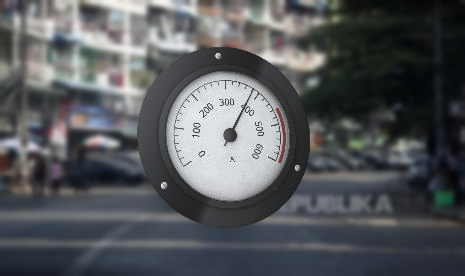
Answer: 380 A
